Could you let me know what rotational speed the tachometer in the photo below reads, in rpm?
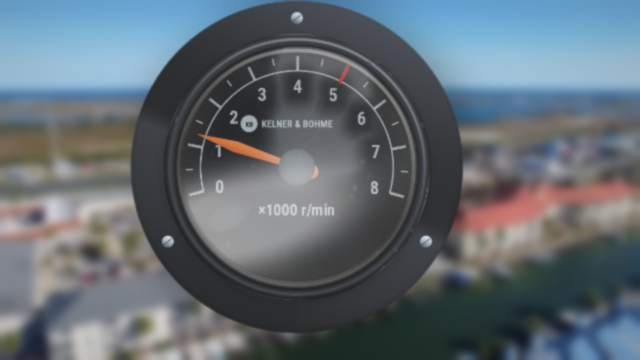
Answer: 1250 rpm
